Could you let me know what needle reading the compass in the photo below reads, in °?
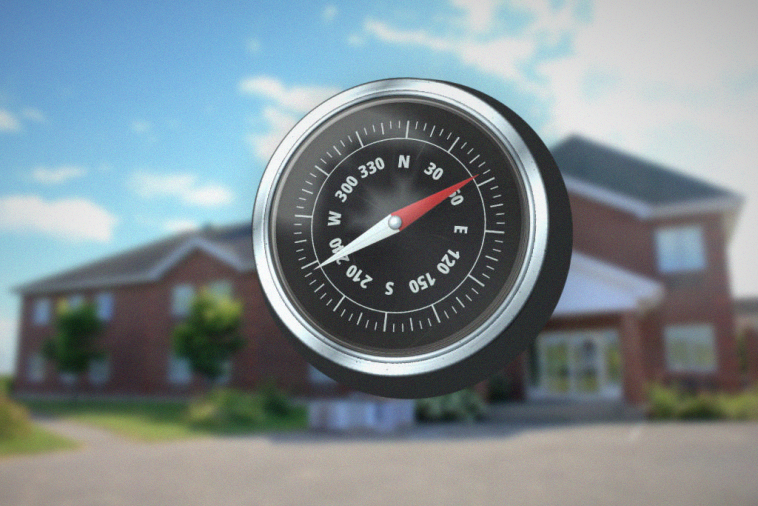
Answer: 55 °
